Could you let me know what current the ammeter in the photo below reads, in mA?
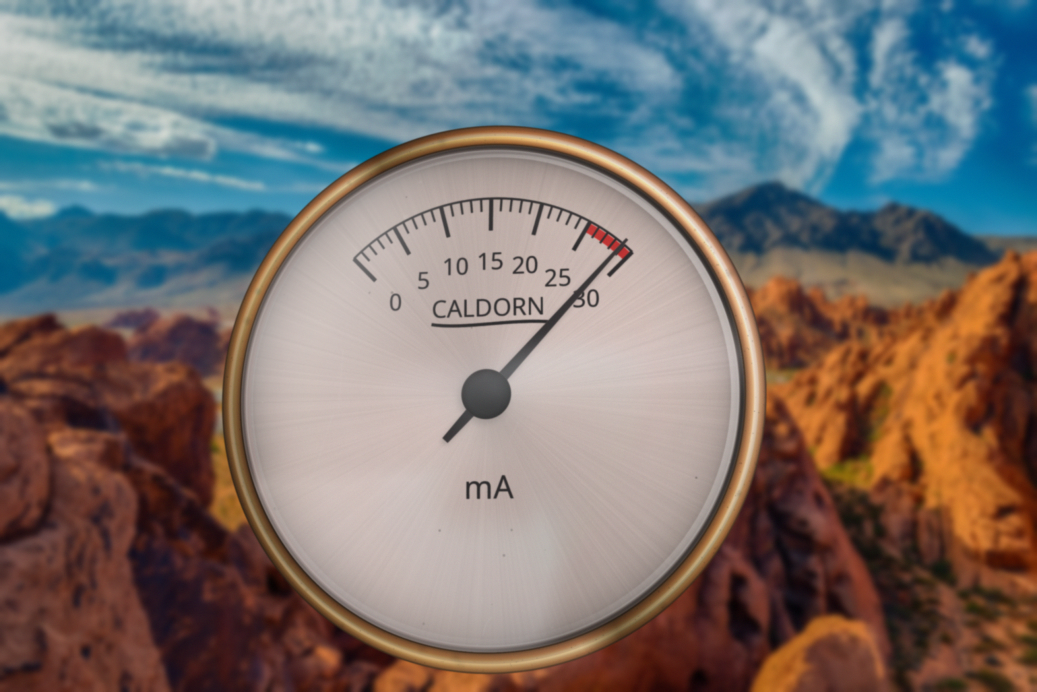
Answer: 29 mA
